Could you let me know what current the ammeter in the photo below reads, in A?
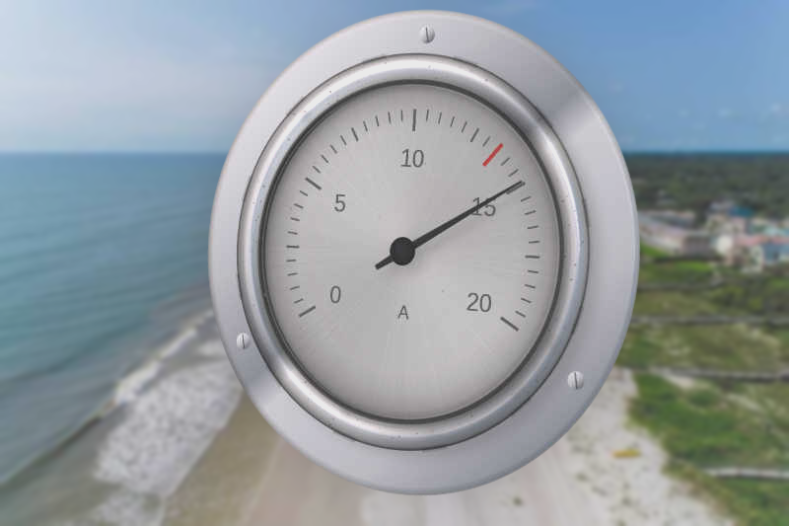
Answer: 15 A
